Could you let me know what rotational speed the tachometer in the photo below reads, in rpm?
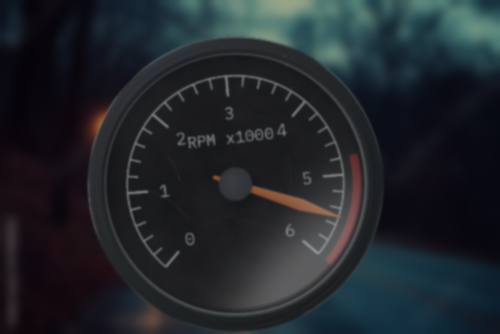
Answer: 5500 rpm
